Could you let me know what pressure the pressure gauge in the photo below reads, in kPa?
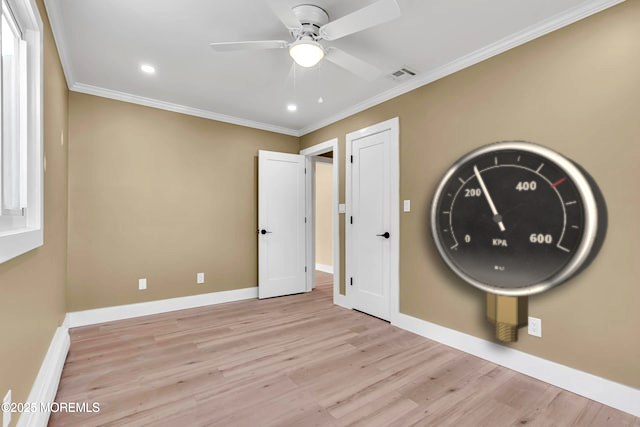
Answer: 250 kPa
